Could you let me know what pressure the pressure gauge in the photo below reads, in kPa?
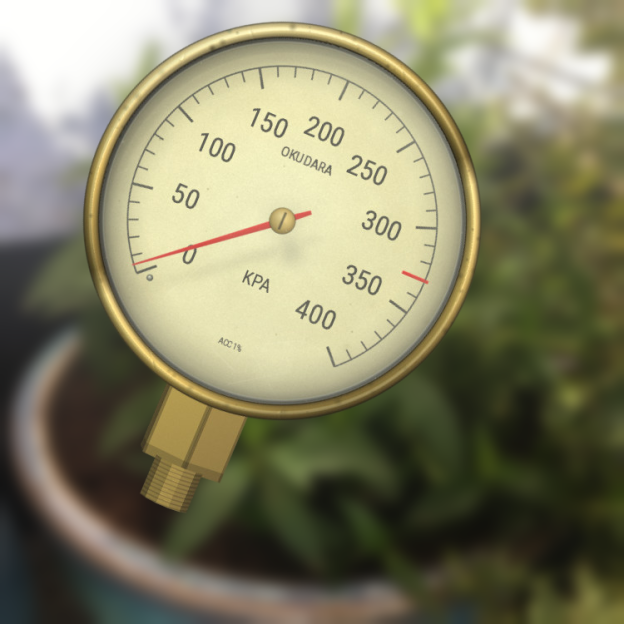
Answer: 5 kPa
